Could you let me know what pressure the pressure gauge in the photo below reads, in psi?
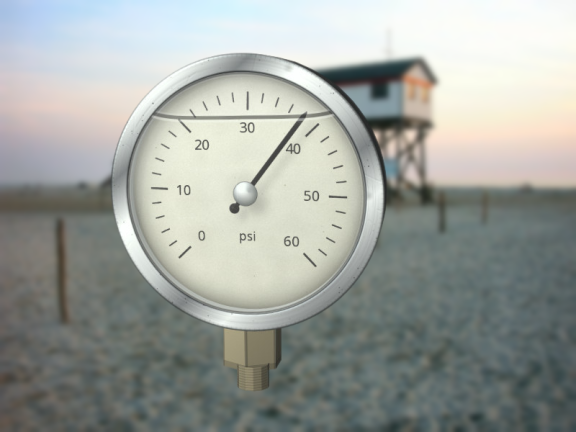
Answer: 38 psi
